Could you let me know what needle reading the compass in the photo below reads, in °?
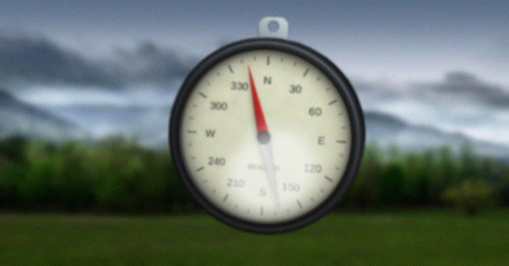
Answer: 345 °
